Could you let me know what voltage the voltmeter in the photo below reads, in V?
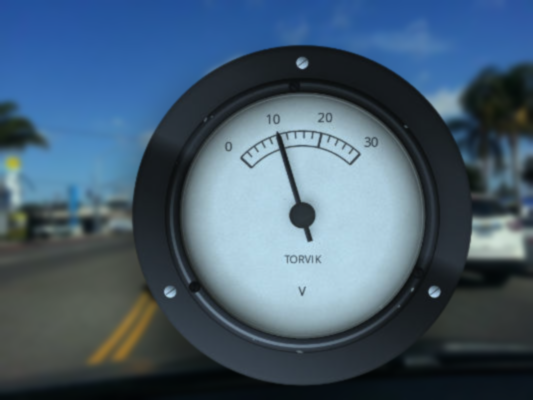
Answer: 10 V
